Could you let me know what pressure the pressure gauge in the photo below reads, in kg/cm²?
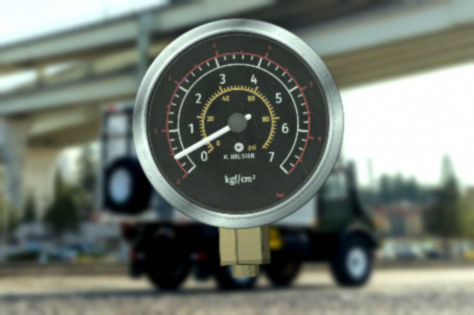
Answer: 0.4 kg/cm²
